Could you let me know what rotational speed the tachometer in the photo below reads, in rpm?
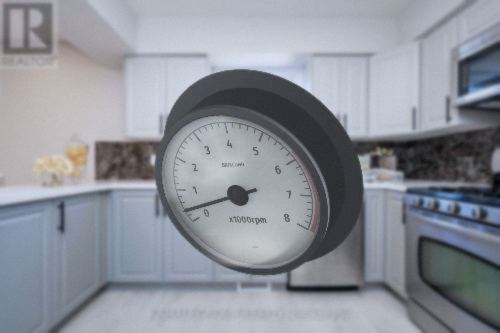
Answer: 400 rpm
